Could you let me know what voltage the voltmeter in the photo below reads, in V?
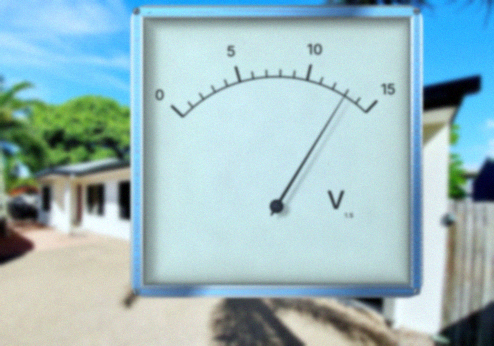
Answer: 13 V
